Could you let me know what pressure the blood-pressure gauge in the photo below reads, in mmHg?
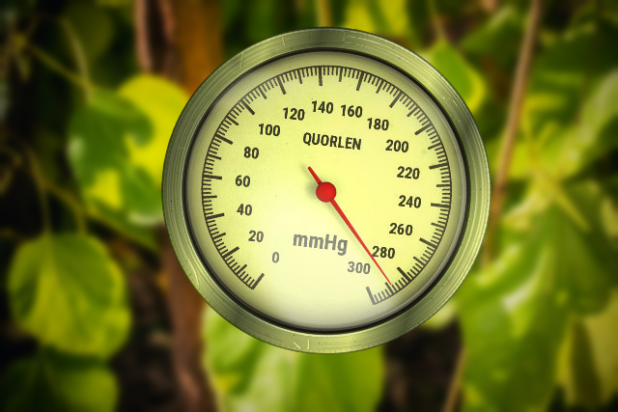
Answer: 288 mmHg
